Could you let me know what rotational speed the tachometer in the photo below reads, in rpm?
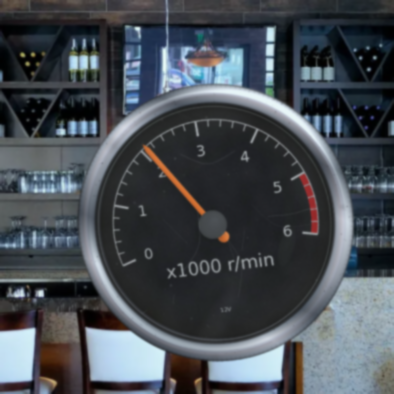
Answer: 2100 rpm
